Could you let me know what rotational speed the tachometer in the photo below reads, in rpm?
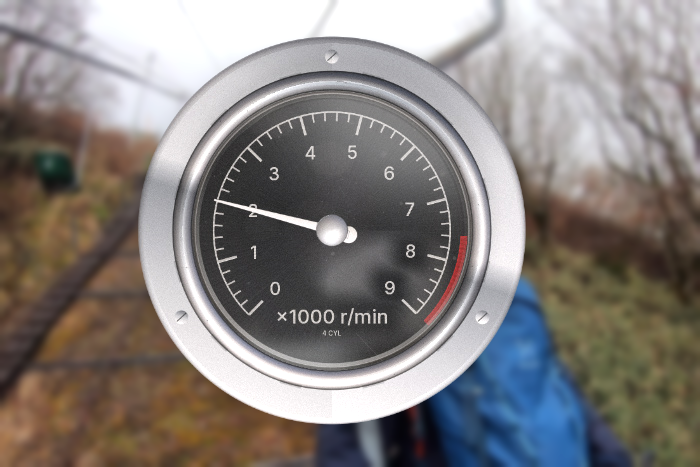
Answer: 2000 rpm
